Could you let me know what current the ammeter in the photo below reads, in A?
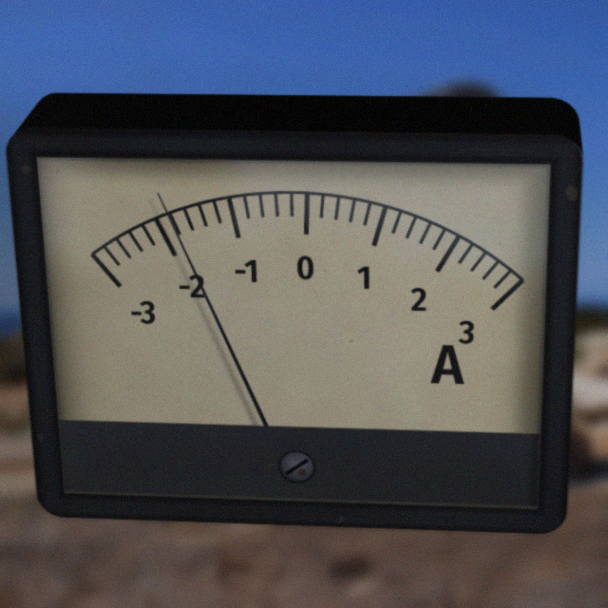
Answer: -1.8 A
